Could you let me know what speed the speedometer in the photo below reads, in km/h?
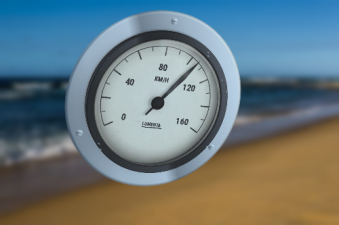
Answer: 105 km/h
